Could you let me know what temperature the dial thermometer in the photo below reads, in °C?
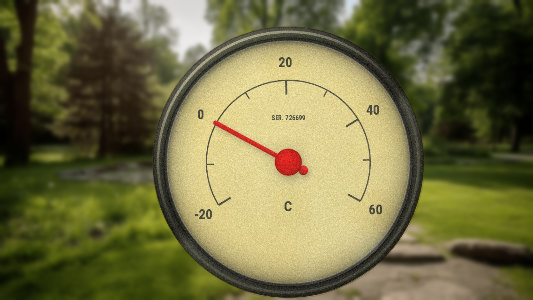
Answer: 0 °C
